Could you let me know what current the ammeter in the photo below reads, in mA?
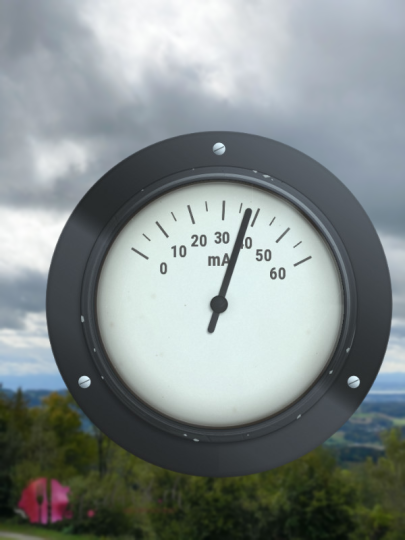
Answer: 37.5 mA
